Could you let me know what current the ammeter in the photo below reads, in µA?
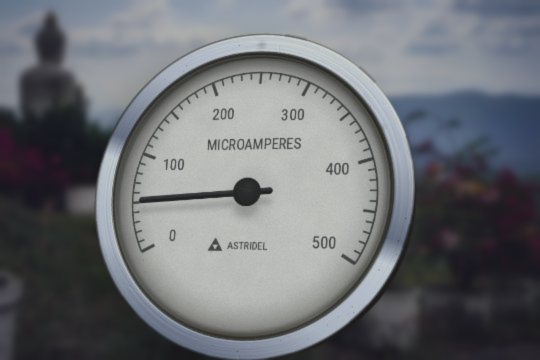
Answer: 50 µA
